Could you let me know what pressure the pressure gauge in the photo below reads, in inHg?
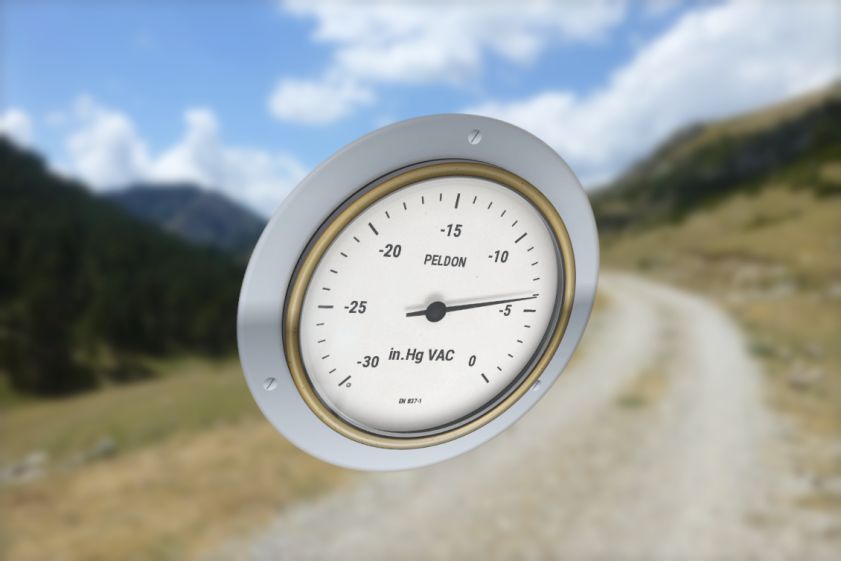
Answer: -6 inHg
